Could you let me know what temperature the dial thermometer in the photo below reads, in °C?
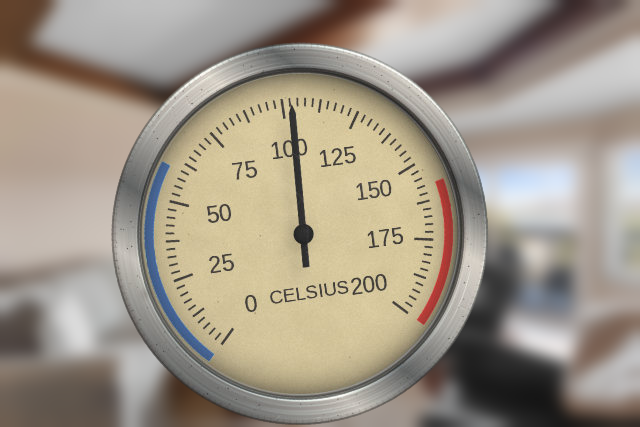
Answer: 102.5 °C
